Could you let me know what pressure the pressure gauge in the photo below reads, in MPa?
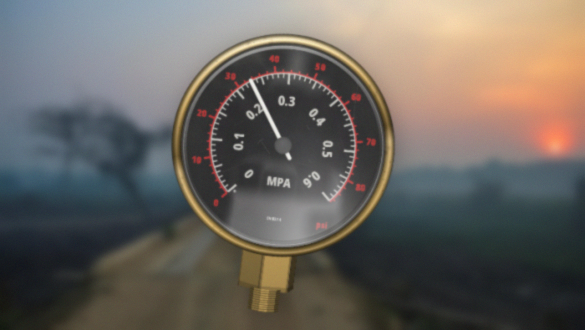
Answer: 0.23 MPa
